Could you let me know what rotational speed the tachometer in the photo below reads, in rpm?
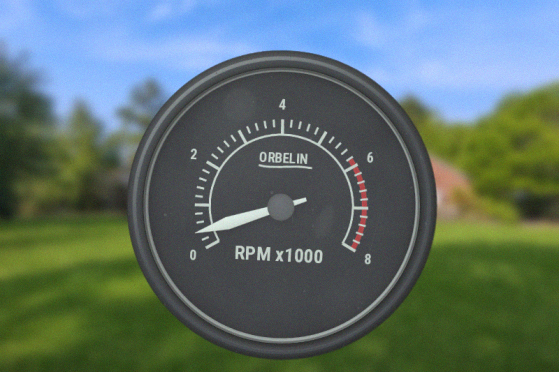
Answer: 400 rpm
